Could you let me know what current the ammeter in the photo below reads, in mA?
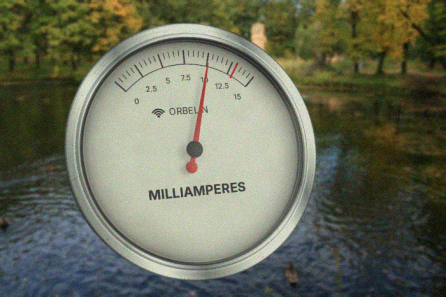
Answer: 10 mA
